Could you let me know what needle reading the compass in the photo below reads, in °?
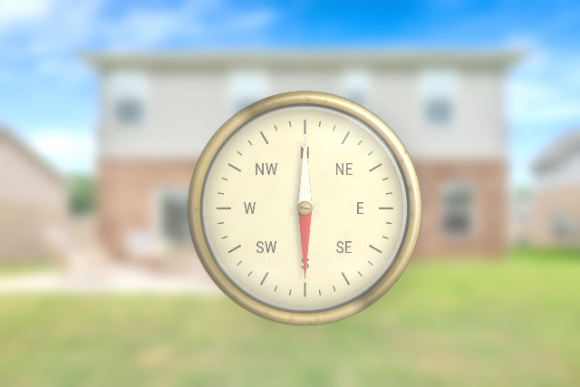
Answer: 180 °
